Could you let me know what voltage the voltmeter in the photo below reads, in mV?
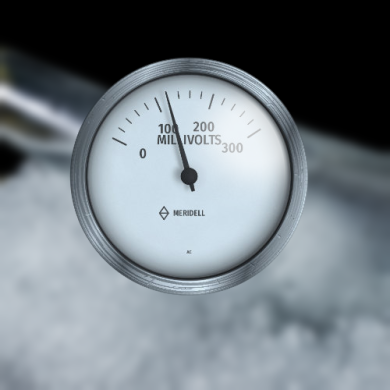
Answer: 120 mV
